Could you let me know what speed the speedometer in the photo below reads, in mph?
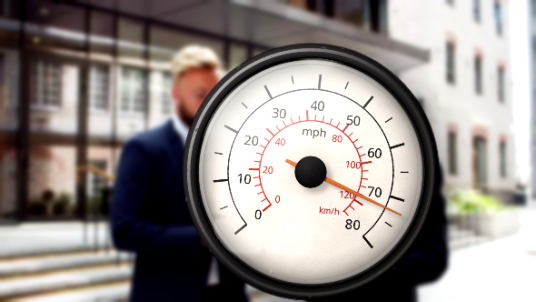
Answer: 72.5 mph
